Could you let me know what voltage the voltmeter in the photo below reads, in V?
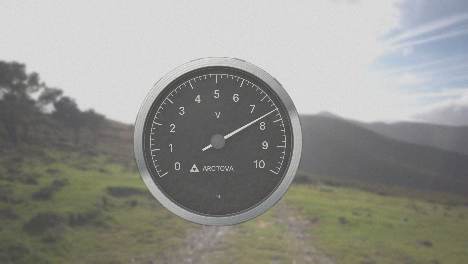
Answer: 7.6 V
